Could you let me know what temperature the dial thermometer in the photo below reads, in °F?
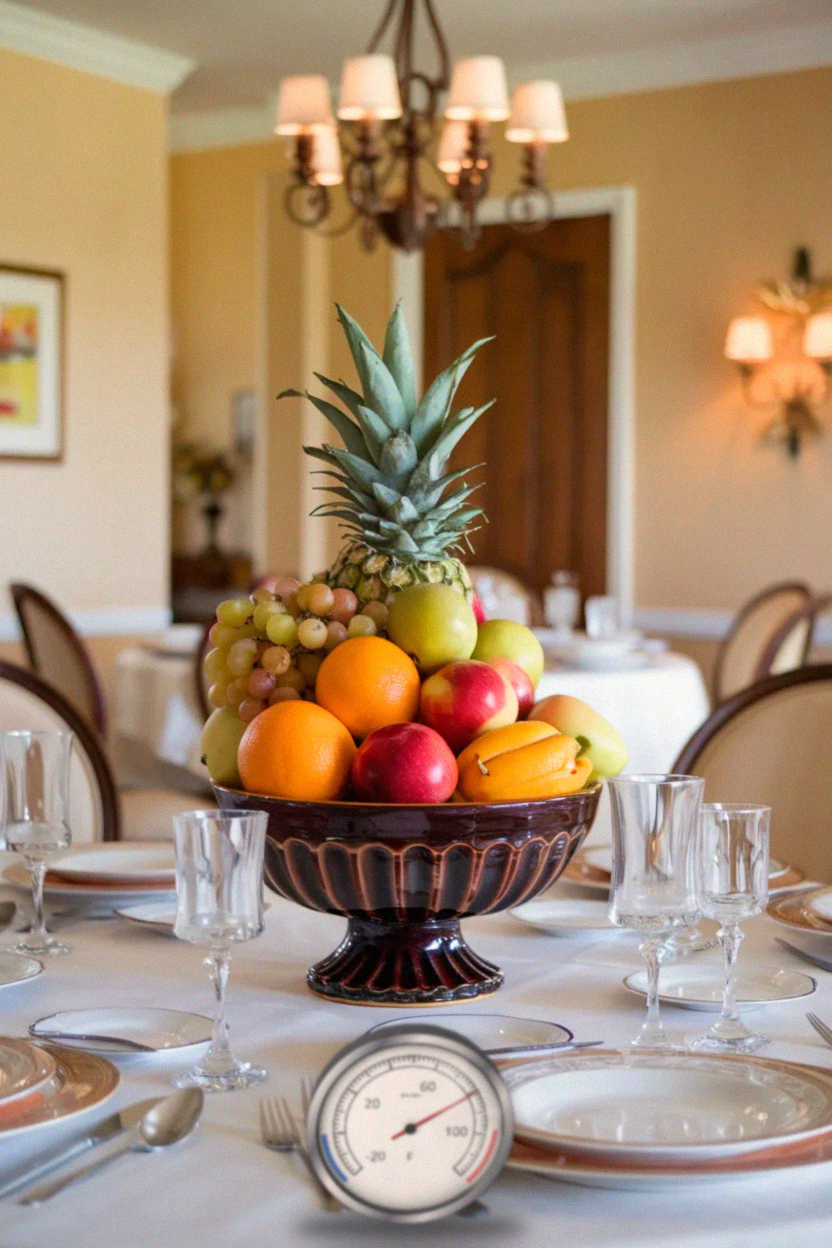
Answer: 80 °F
